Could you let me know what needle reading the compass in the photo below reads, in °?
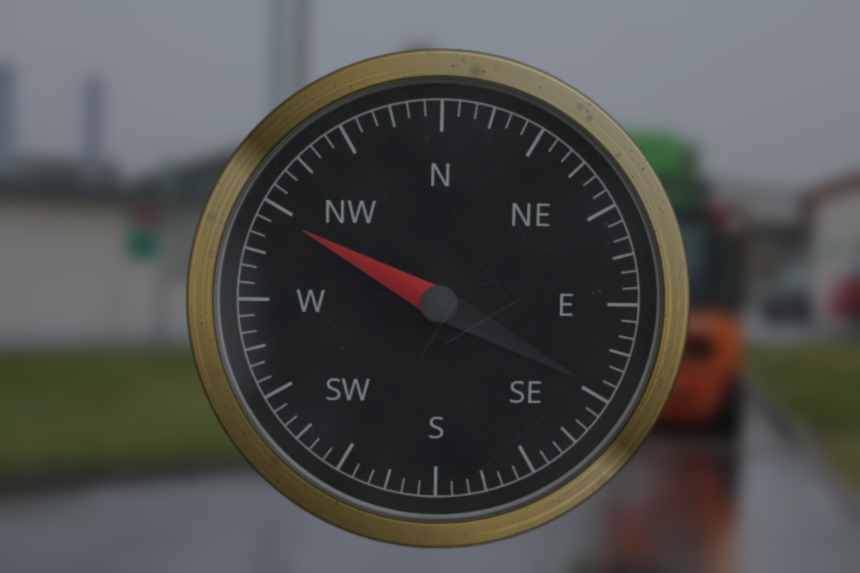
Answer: 297.5 °
